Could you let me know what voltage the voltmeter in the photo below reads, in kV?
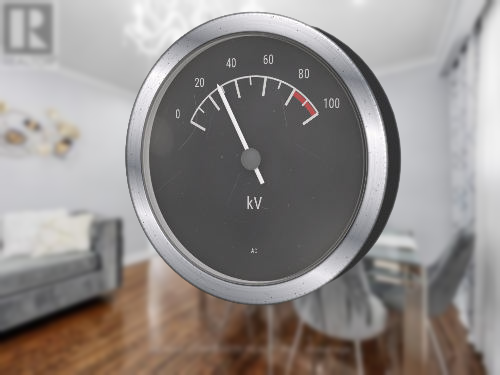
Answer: 30 kV
